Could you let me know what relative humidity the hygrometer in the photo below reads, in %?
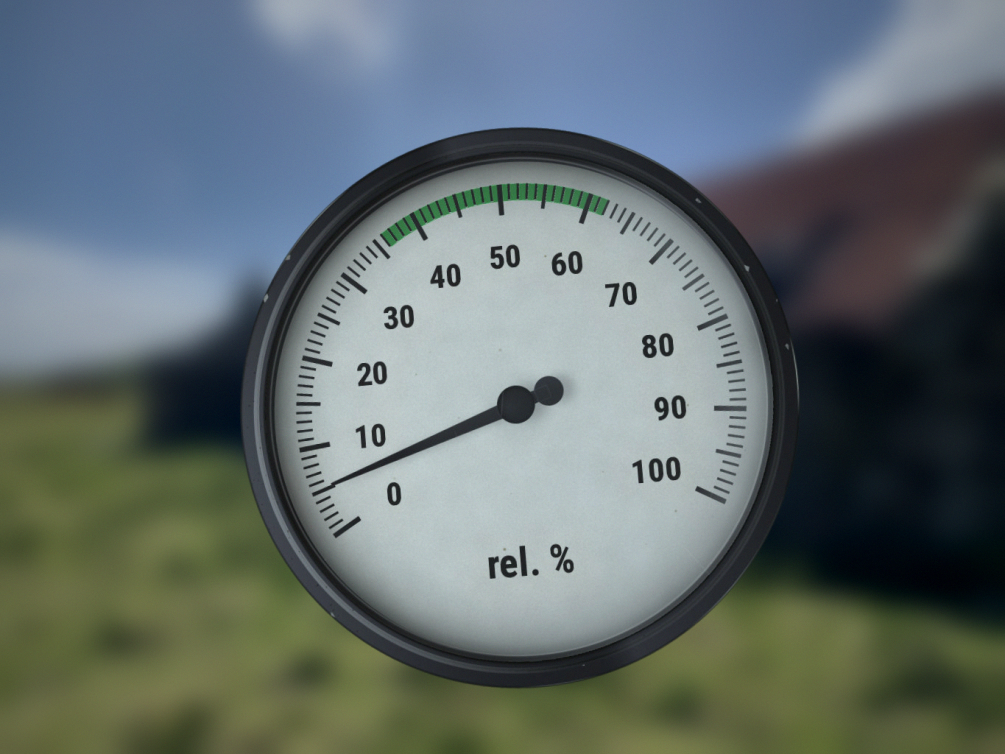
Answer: 5 %
